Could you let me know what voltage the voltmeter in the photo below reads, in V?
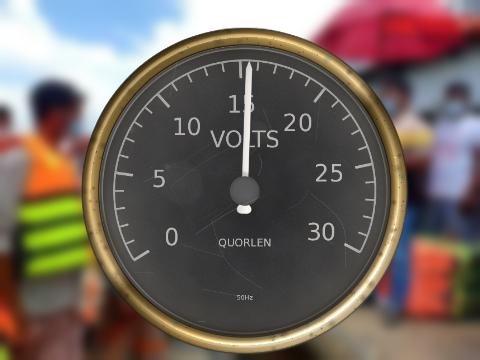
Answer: 15.5 V
